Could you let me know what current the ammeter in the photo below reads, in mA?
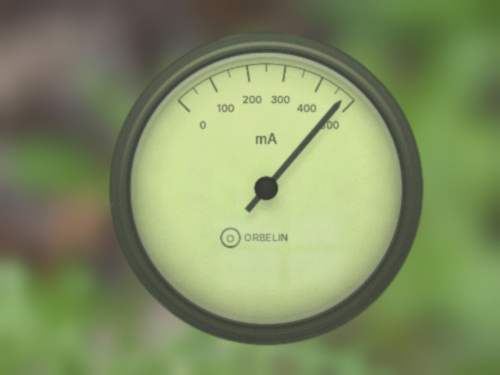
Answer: 475 mA
